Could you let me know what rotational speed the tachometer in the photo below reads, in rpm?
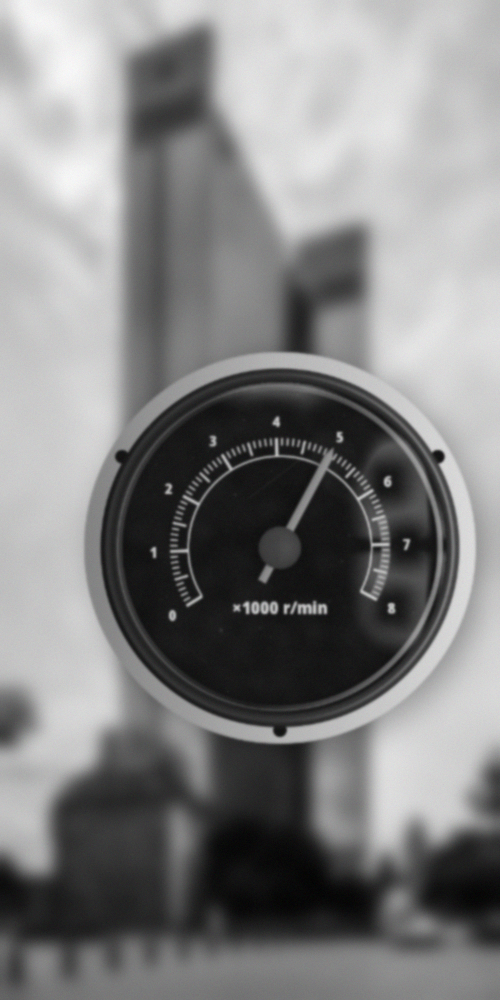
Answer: 5000 rpm
